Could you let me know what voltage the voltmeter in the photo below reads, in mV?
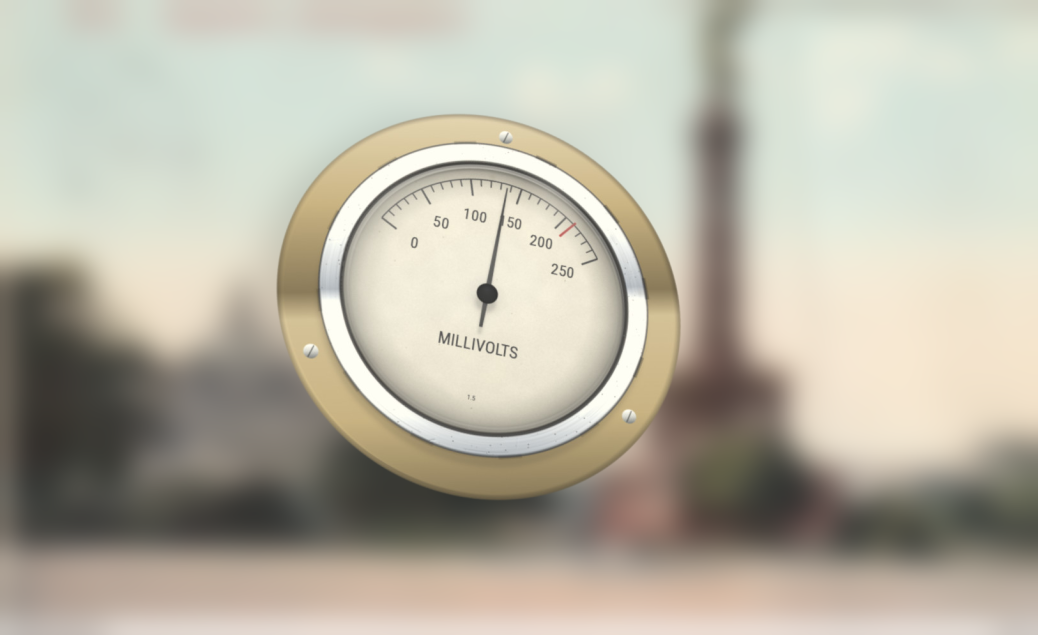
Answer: 135 mV
